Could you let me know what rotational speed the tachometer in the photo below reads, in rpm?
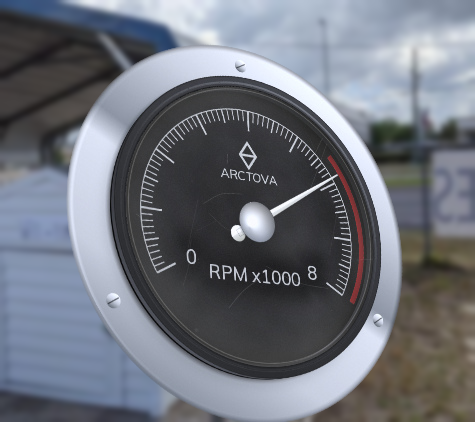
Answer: 5900 rpm
